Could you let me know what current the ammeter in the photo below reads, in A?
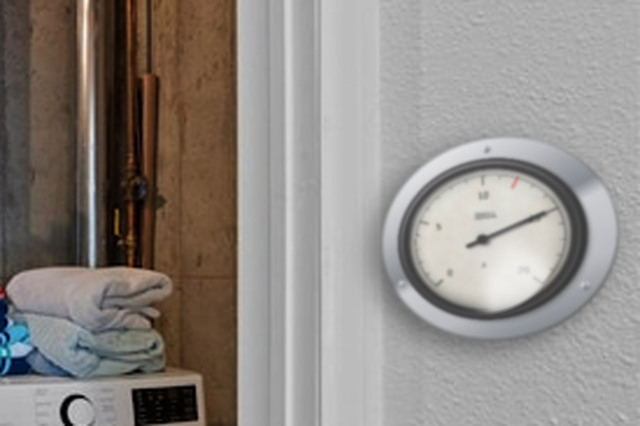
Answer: 15 A
